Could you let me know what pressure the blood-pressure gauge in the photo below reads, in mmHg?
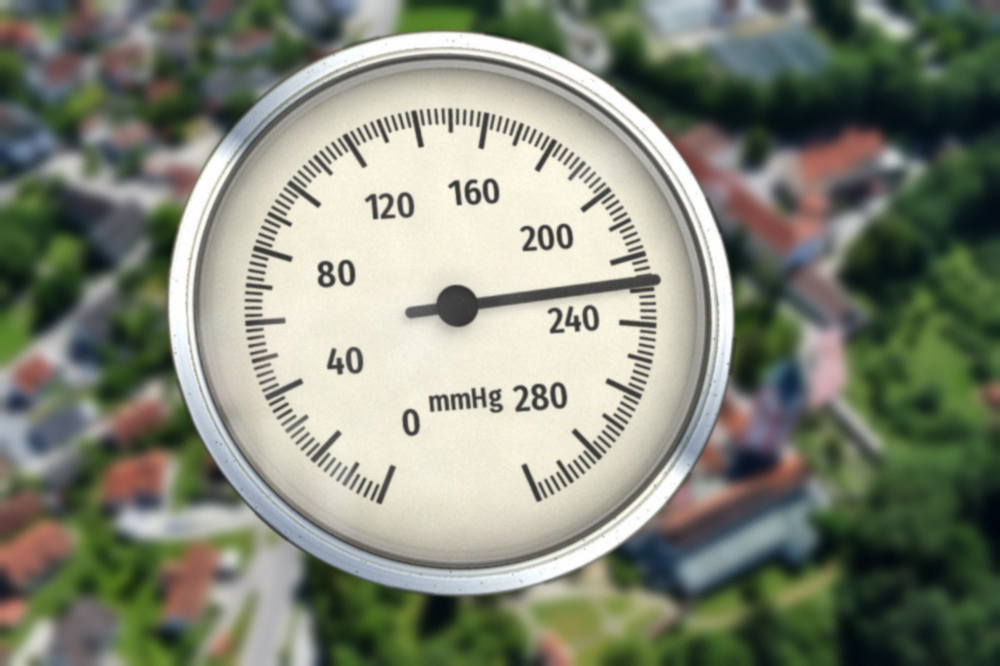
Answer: 228 mmHg
